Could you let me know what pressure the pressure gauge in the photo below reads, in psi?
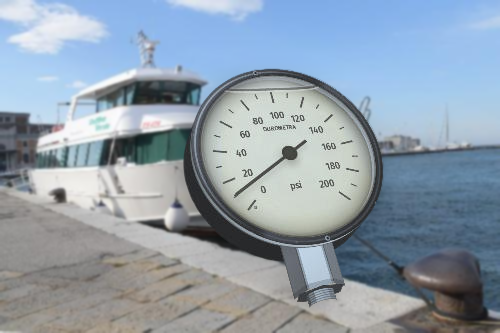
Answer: 10 psi
